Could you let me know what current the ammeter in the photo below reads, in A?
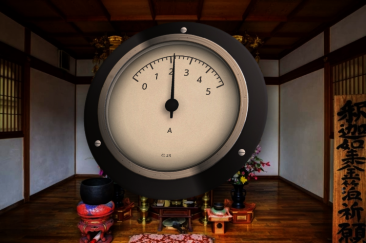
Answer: 2.2 A
